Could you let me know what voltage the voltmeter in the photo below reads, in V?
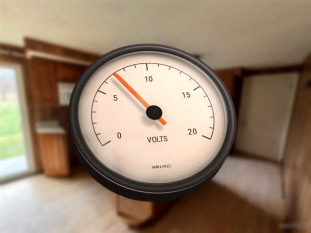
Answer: 7 V
